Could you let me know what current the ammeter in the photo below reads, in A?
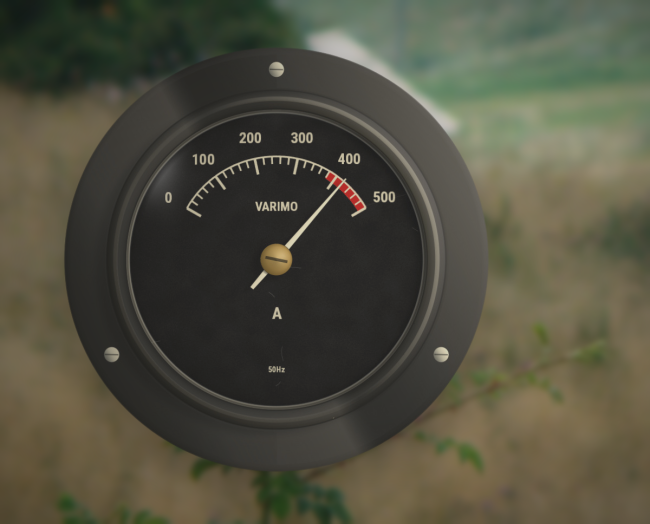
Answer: 420 A
